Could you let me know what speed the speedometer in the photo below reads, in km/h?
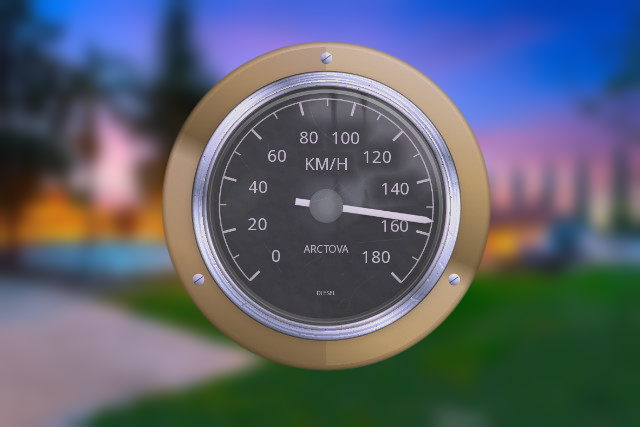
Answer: 155 km/h
